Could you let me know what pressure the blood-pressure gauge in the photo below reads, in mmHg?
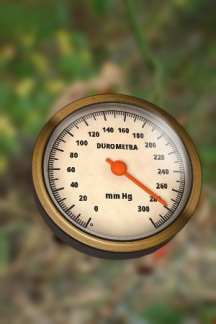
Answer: 280 mmHg
